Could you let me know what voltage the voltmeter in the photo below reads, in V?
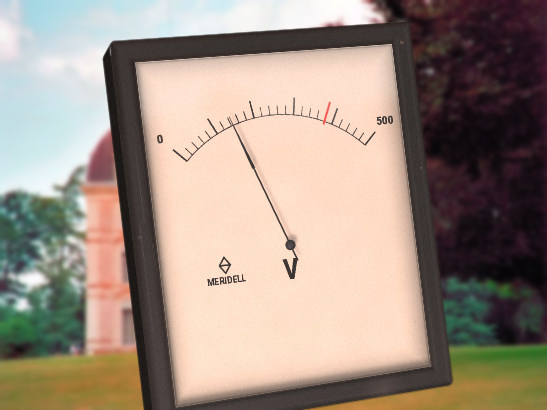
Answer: 140 V
